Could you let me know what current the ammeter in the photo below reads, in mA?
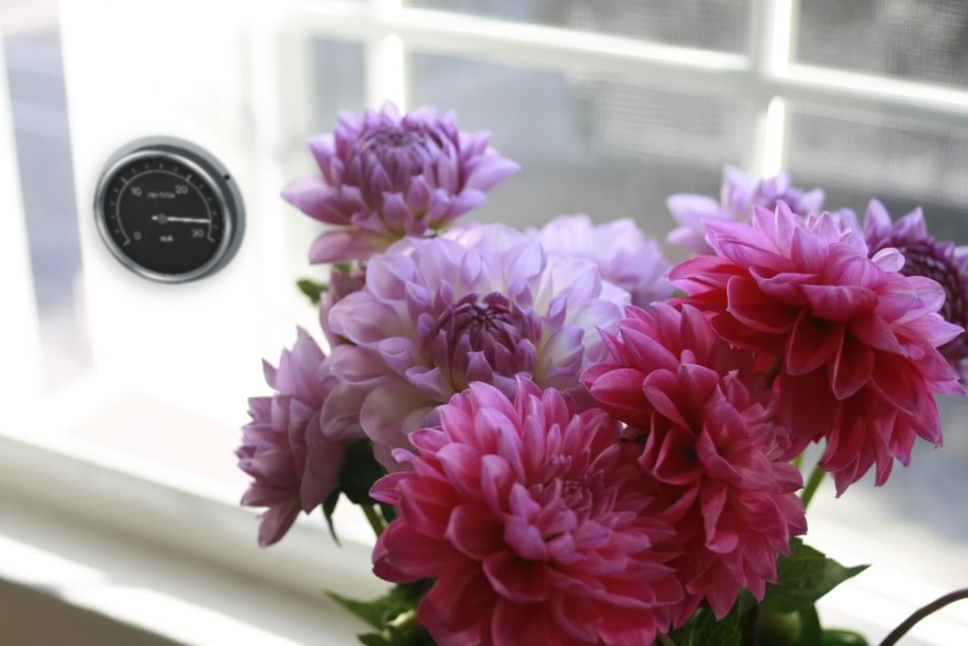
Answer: 27 mA
